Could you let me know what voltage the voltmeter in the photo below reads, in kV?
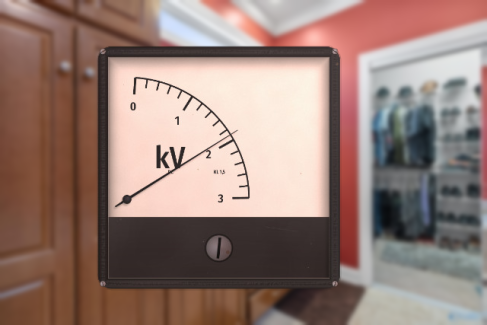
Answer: 1.9 kV
